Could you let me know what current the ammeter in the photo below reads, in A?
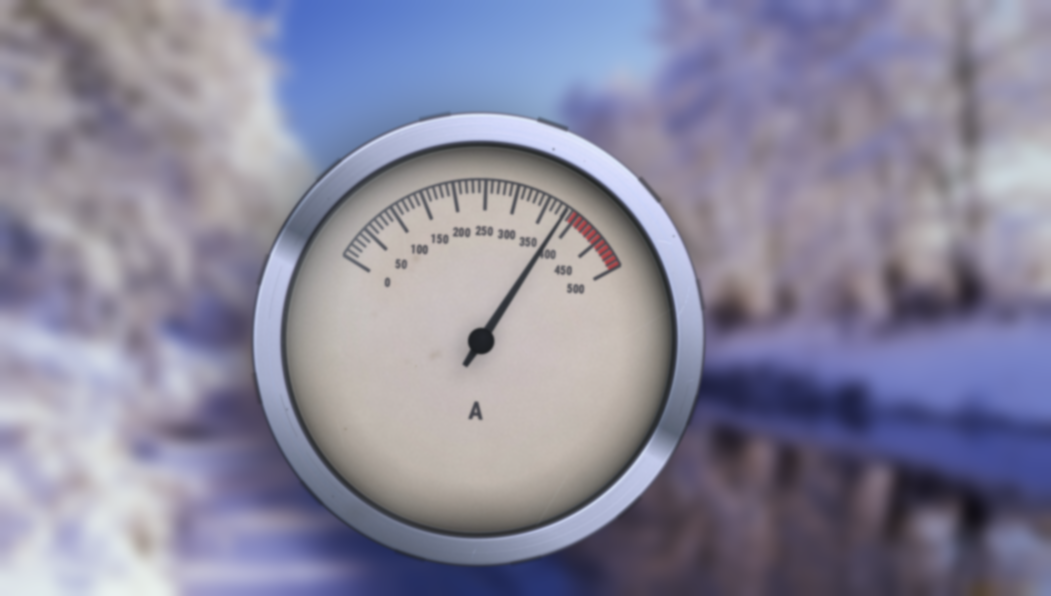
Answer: 380 A
